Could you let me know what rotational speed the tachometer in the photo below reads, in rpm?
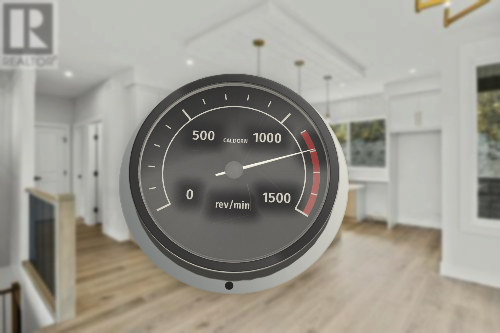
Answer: 1200 rpm
